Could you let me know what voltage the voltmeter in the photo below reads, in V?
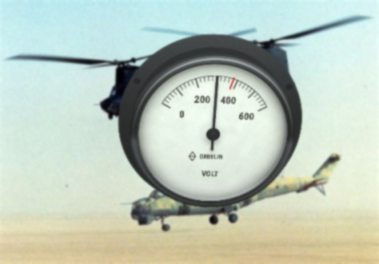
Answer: 300 V
